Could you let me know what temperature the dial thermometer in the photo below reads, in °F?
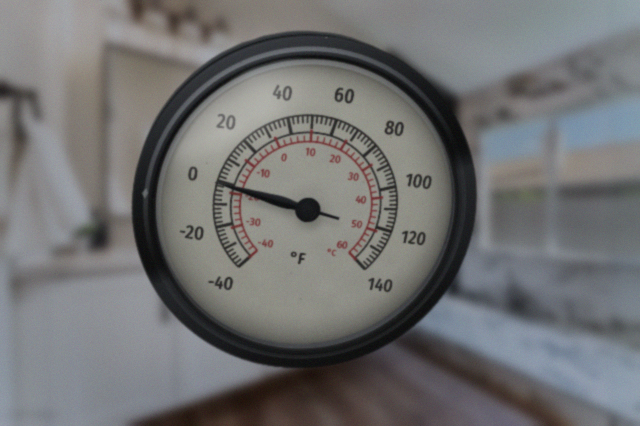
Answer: 0 °F
